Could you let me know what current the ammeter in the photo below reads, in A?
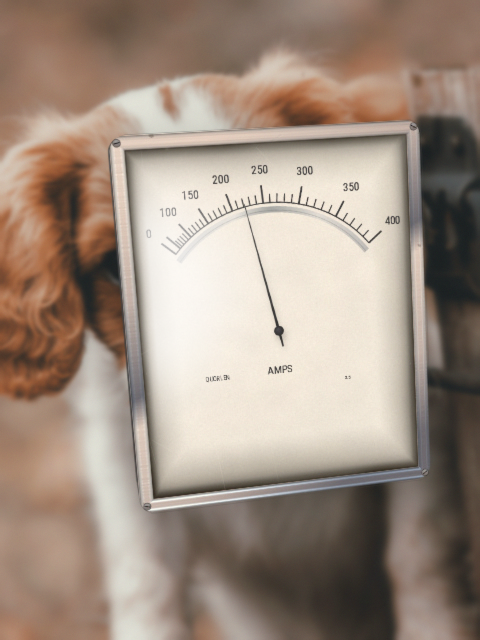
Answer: 220 A
